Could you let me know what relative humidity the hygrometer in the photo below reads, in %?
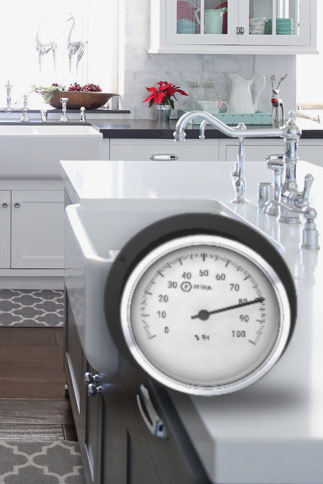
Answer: 80 %
